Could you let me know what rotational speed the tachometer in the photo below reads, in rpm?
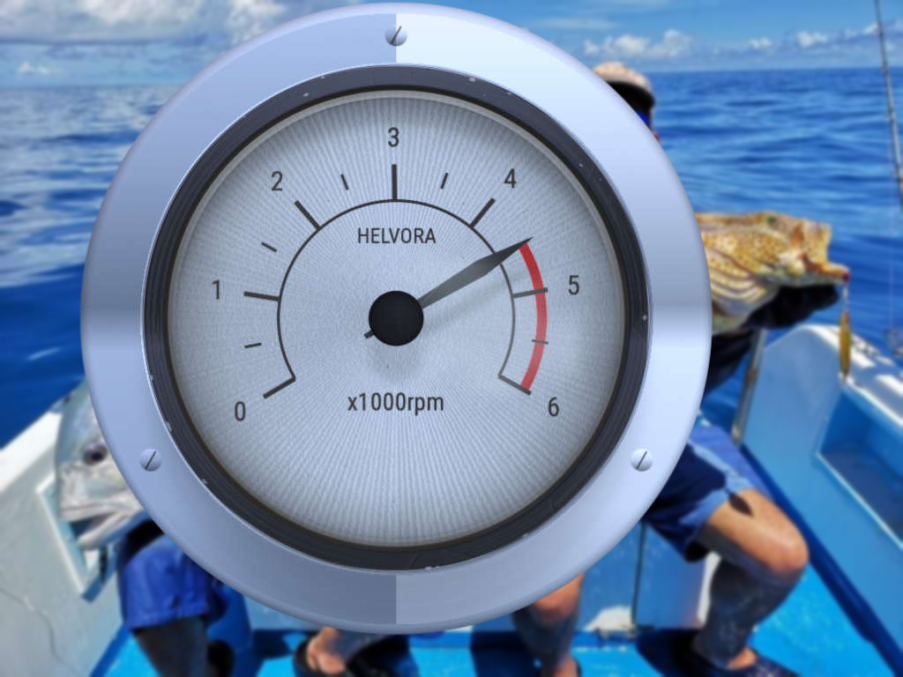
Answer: 4500 rpm
